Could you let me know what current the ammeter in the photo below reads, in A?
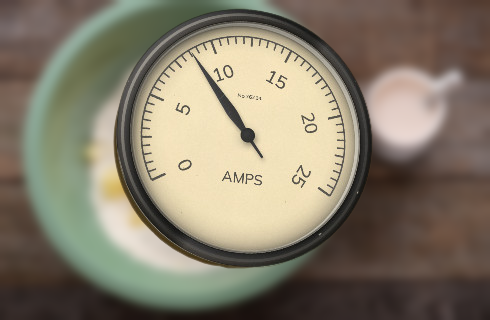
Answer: 8.5 A
